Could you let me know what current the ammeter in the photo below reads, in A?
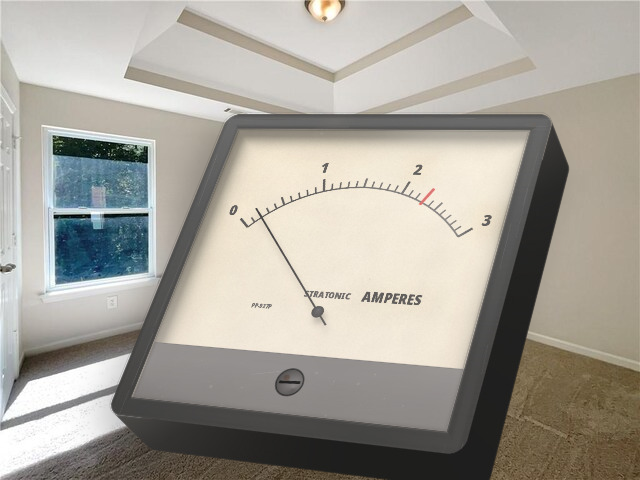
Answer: 0.2 A
